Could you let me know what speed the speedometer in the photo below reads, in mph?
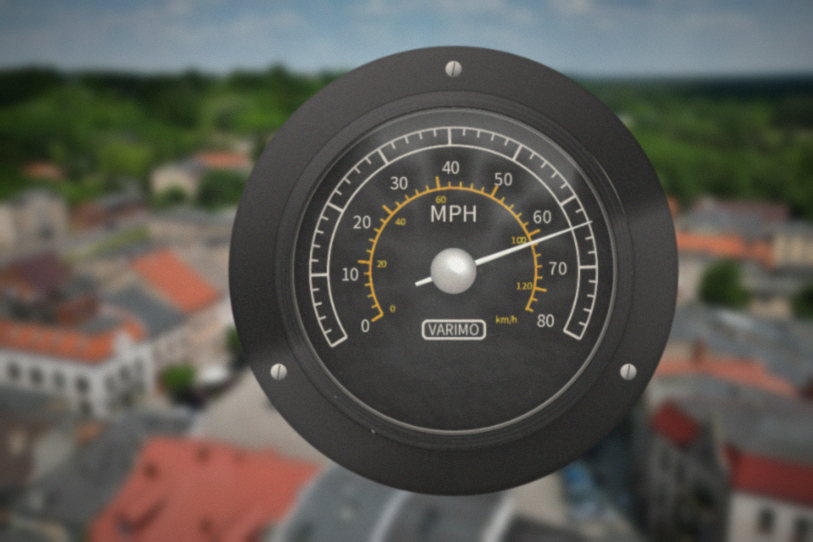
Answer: 64 mph
